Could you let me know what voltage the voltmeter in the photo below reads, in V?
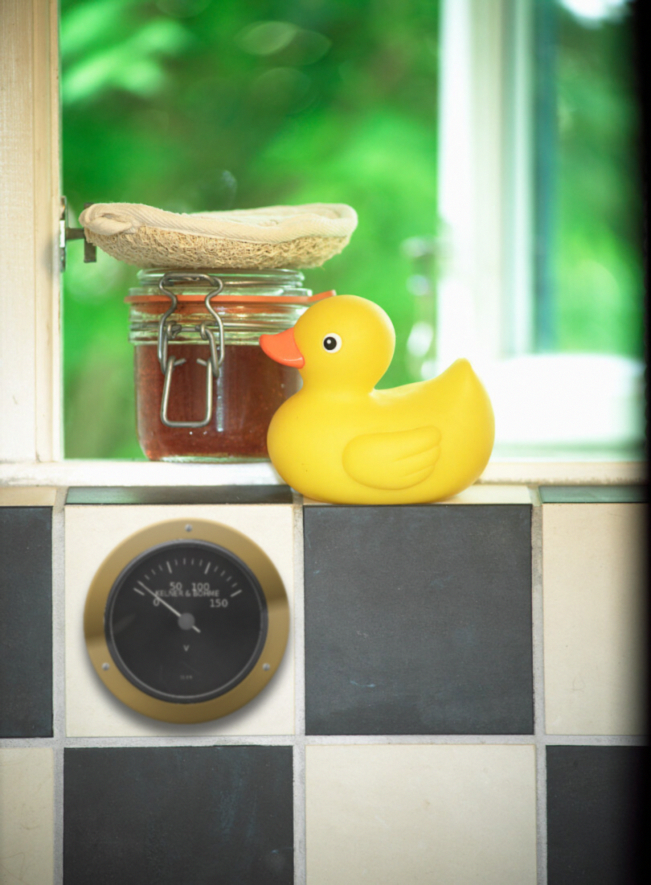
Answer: 10 V
